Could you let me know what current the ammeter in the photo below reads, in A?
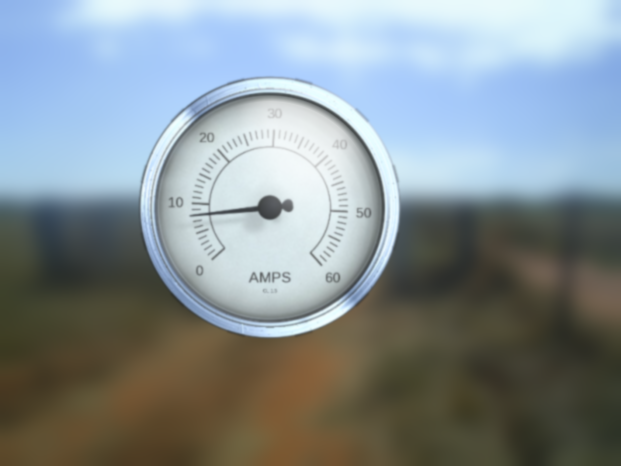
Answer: 8 A
